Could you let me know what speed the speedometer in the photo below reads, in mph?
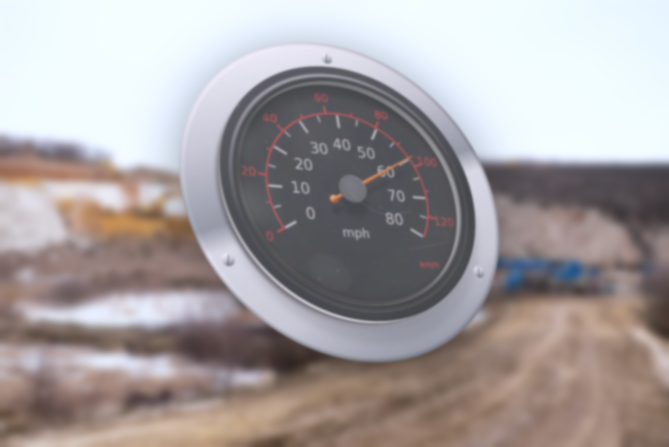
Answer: 60 mph
